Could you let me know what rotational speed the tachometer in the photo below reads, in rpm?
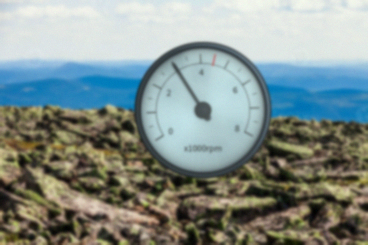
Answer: 3000 rpm
